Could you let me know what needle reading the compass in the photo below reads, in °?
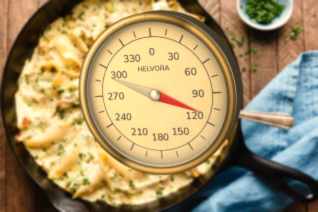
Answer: 112.5 °
